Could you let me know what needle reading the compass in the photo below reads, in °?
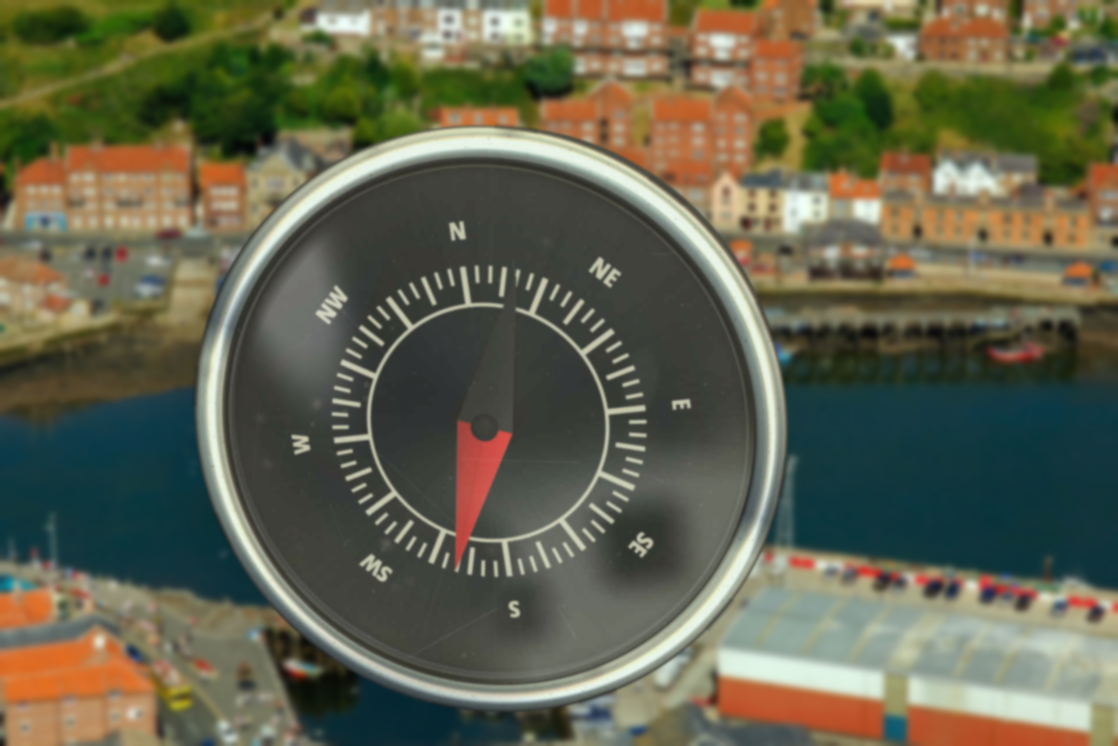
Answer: 200 °
